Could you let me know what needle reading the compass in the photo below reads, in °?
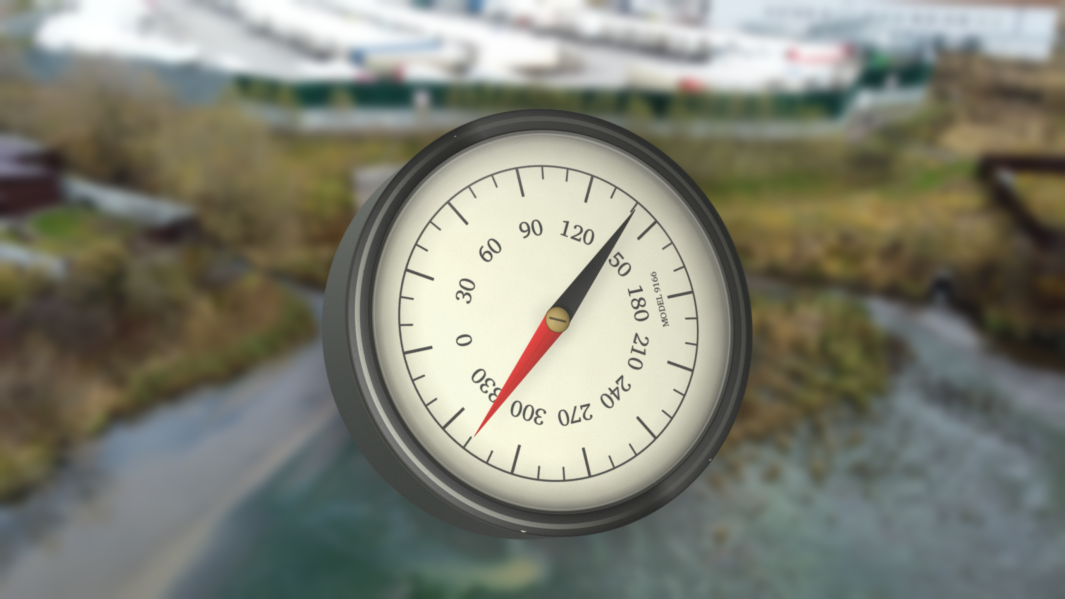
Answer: 320 °
